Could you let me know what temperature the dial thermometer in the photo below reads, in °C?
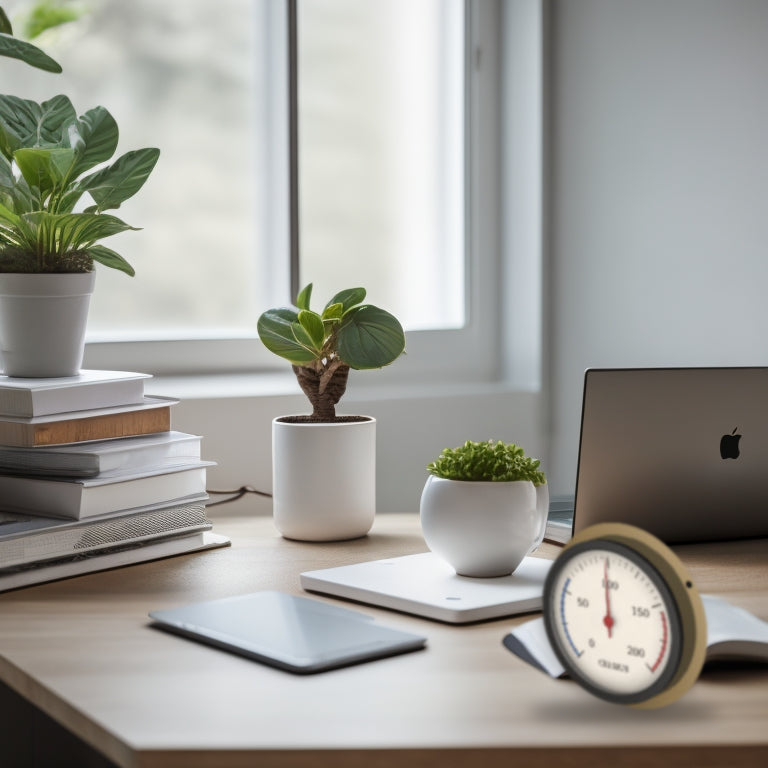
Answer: 100 °C
